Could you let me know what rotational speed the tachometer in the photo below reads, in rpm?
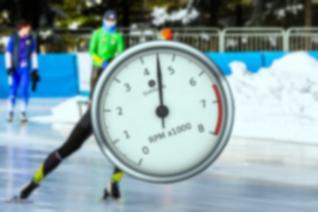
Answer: 4500 rpm
